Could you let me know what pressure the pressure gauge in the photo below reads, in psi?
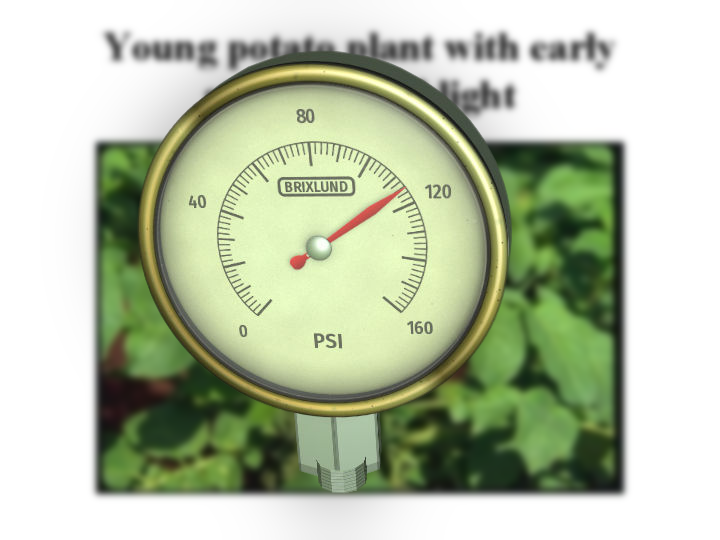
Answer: 114 psi
